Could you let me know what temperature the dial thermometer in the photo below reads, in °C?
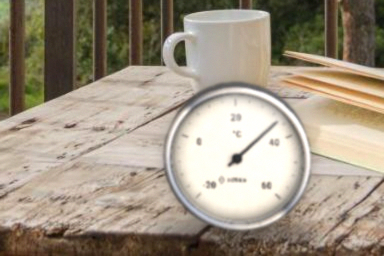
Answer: 34 °C
